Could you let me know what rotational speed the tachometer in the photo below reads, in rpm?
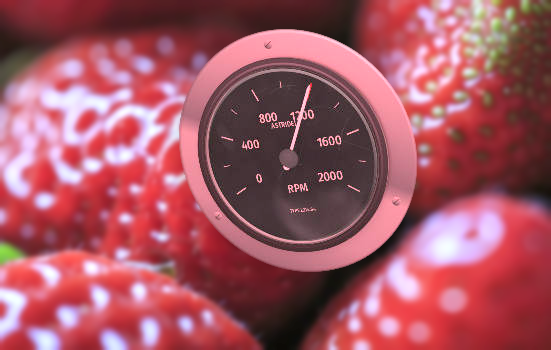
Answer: 1200 rpm
